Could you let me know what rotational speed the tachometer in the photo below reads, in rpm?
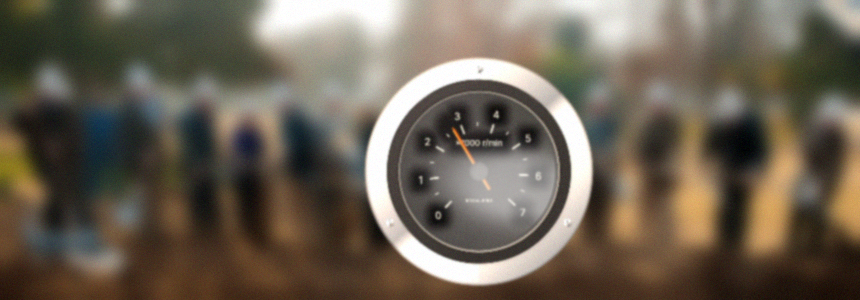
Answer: 2750 rpm
